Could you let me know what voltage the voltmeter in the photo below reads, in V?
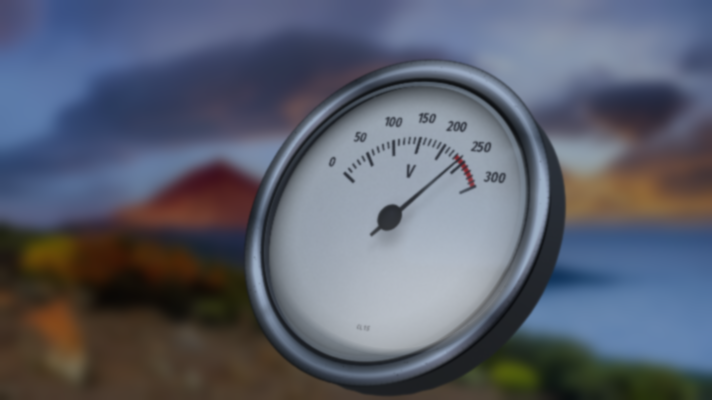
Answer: 250 V
